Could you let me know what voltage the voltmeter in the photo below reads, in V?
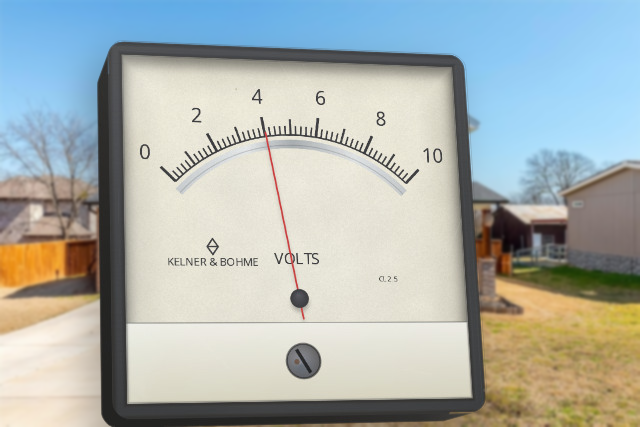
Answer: 4 V
